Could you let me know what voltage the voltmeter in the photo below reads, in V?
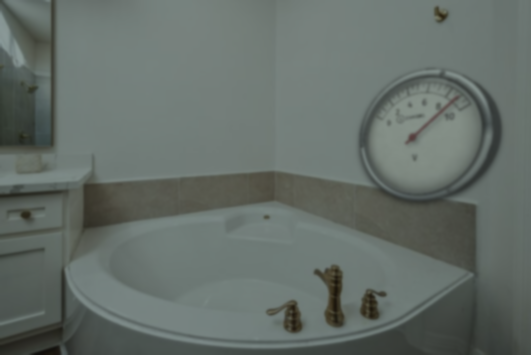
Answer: 9 V
